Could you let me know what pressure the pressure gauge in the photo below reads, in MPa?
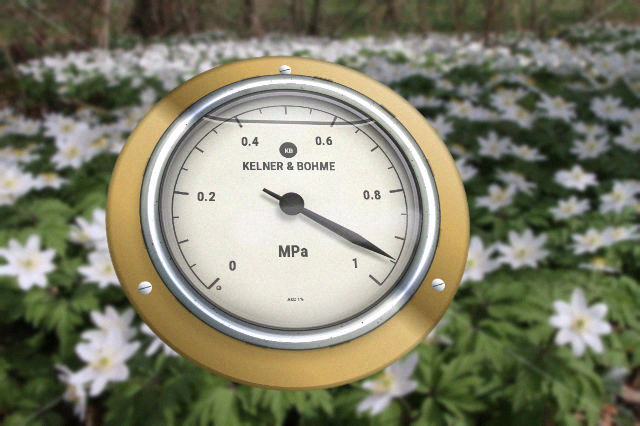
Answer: 0.95 MPa
